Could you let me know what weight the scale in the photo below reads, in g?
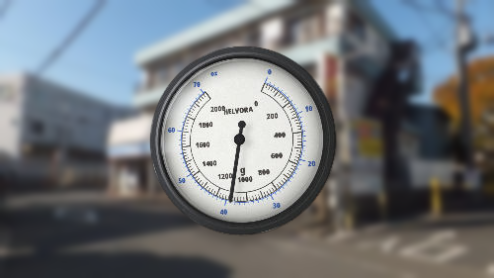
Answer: 1100 g
